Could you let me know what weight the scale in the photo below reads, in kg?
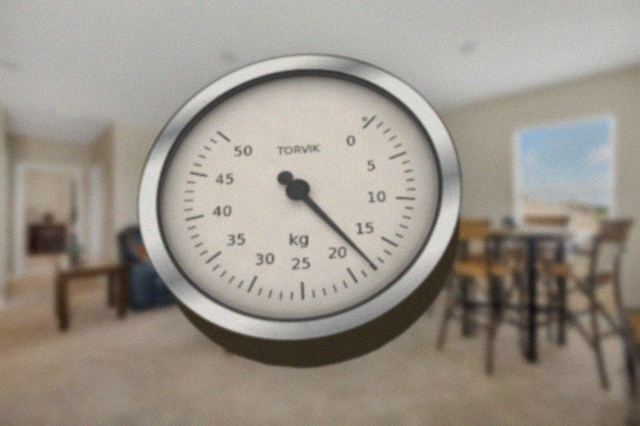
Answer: 18 kg
